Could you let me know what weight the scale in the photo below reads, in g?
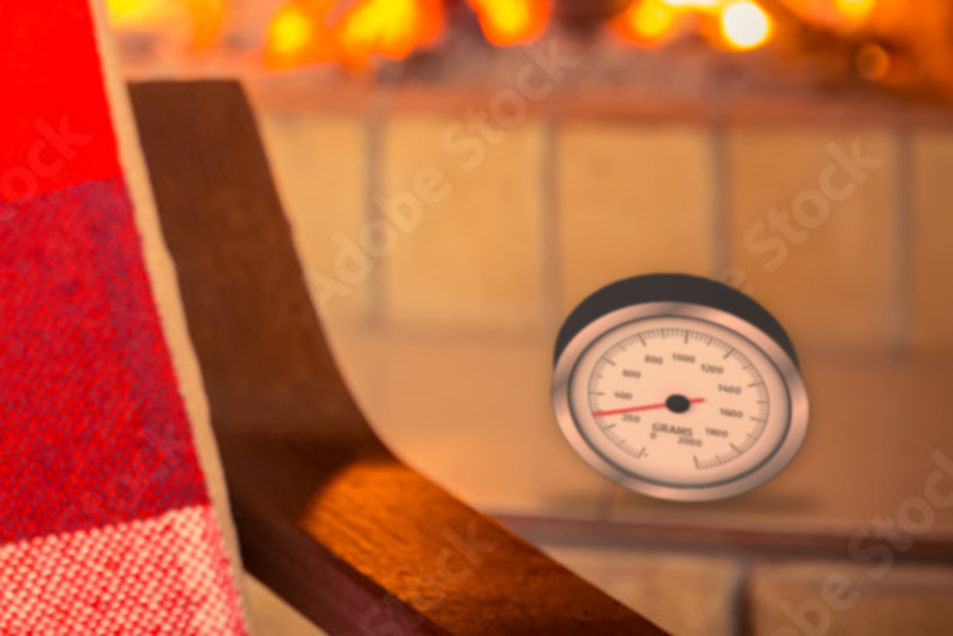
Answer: 300 g
